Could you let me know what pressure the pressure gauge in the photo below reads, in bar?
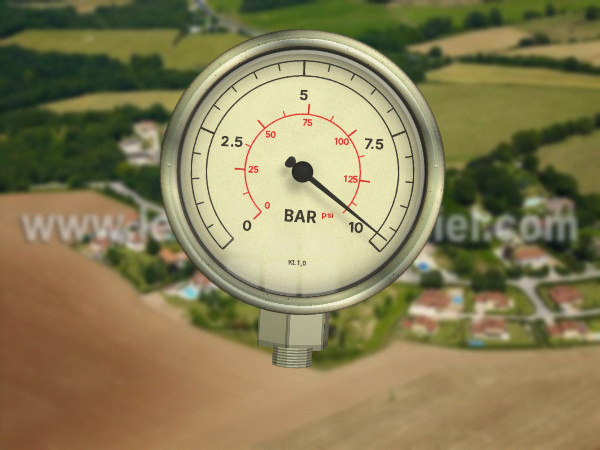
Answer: 9.75 bar
